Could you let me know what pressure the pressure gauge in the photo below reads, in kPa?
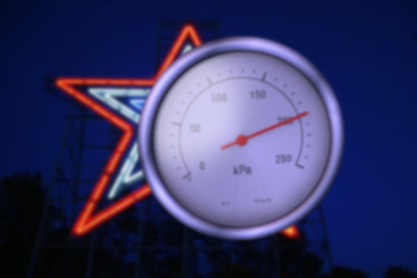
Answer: 200 kPa
